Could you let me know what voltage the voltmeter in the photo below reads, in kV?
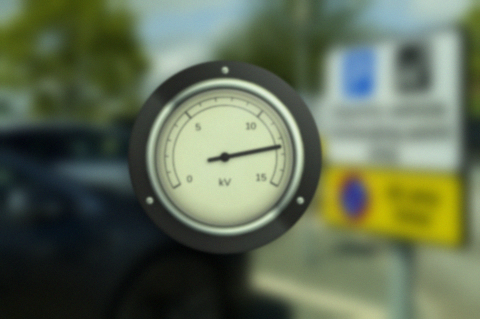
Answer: 12.5 kV
